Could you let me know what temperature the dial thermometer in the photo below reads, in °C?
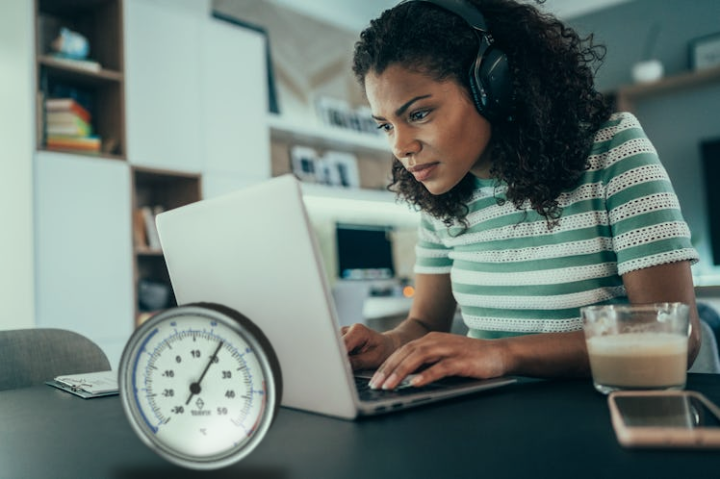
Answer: 20 °C
